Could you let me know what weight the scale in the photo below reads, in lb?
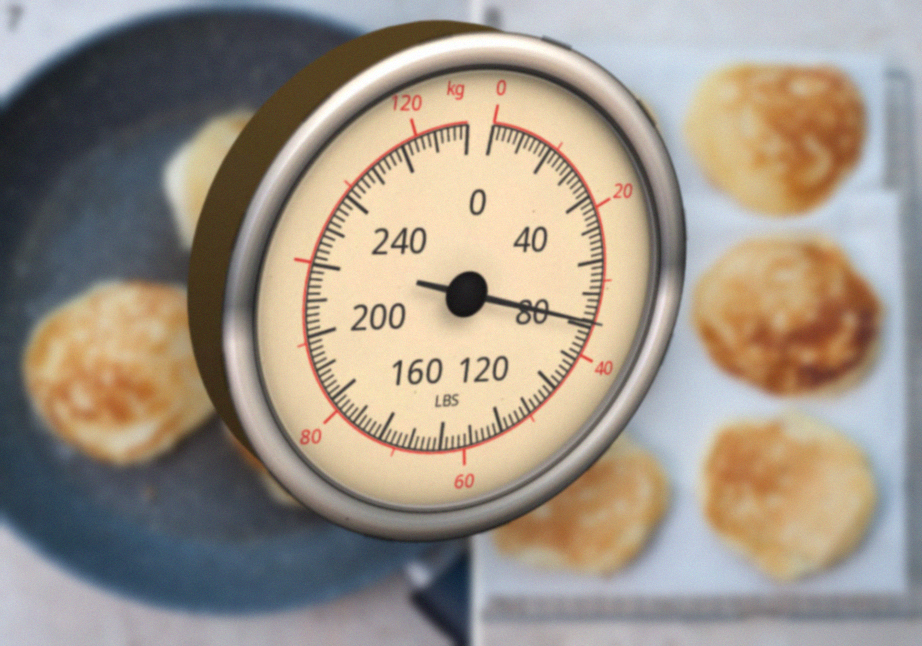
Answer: 78 lb
